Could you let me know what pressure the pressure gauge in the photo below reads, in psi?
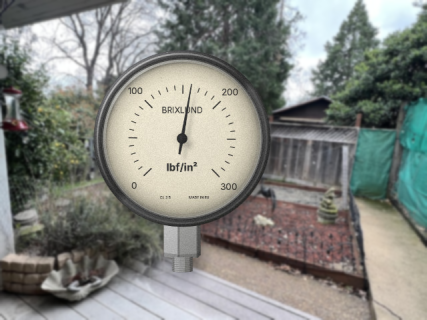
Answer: 160 psi
